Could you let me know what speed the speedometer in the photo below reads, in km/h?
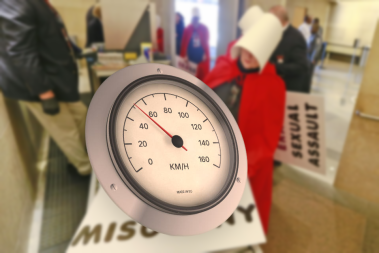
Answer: 50 km/h
